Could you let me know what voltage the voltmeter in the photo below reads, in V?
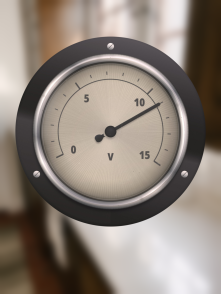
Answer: 11 V
